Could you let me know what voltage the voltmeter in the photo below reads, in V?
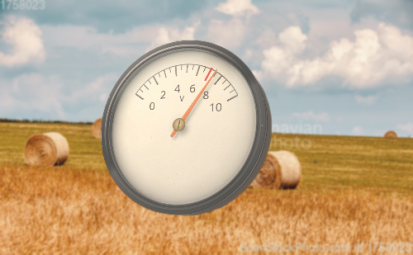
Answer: 7.5 V
